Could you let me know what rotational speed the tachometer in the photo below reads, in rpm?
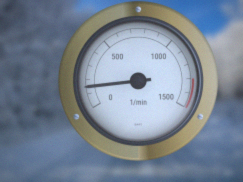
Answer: 150 rpm
